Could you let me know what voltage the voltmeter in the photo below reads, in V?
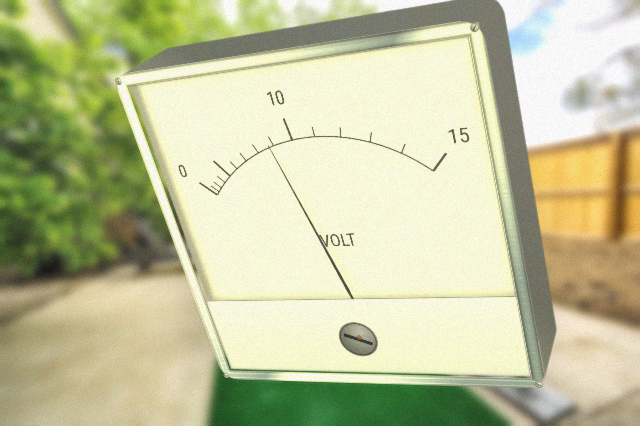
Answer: 9 V
